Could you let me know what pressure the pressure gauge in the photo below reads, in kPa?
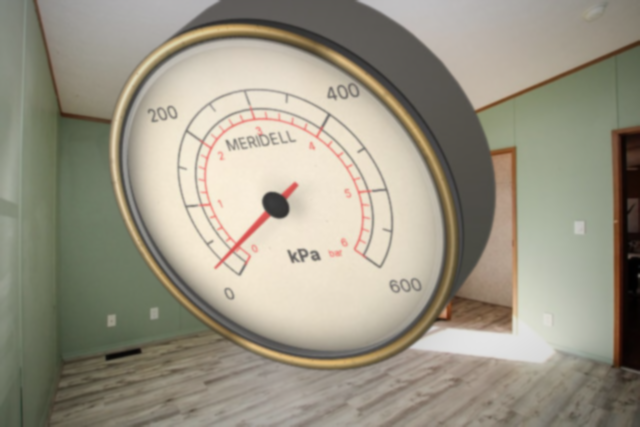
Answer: 25 kPa
